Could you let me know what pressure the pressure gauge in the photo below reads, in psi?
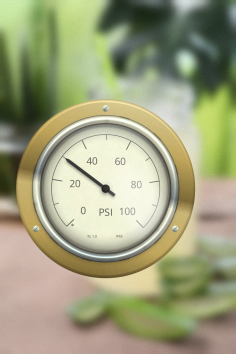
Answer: 30 psi
